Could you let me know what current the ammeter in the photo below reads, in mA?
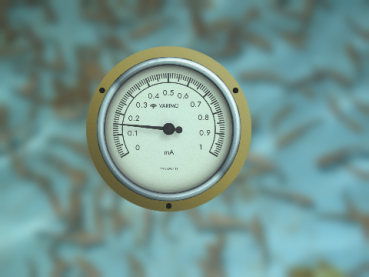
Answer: 0.15 mA
